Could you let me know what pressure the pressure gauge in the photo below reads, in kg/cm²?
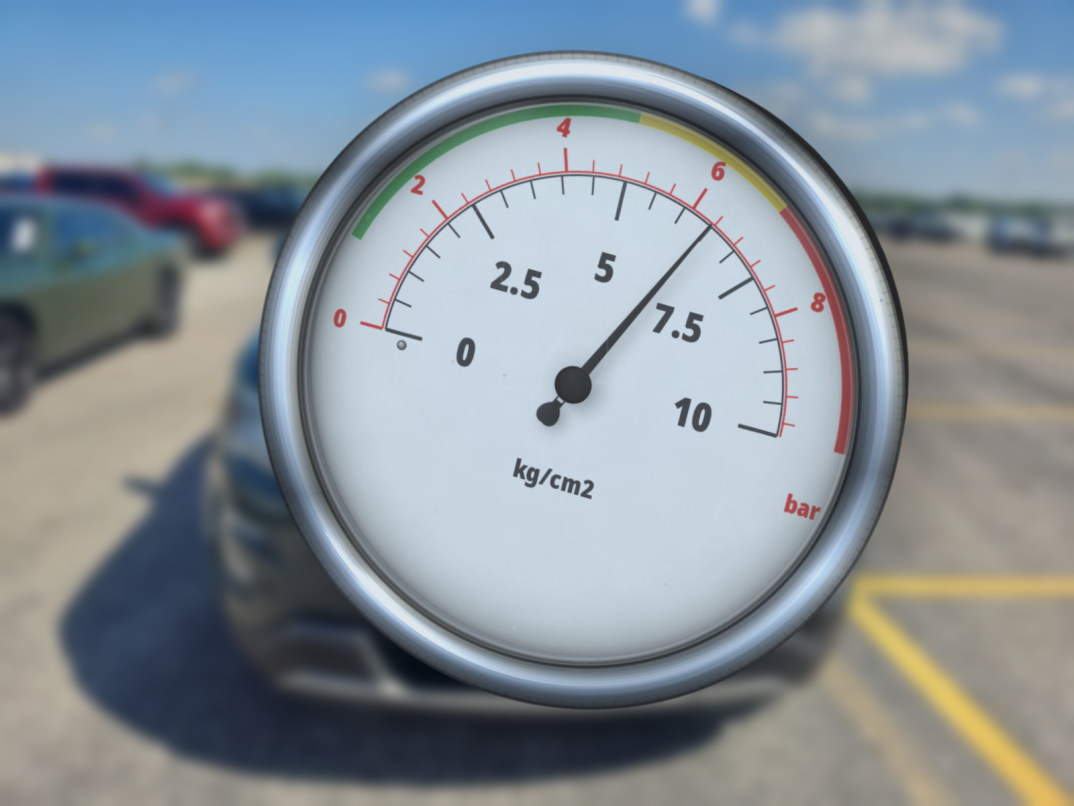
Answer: 6.5 kg/cm²
